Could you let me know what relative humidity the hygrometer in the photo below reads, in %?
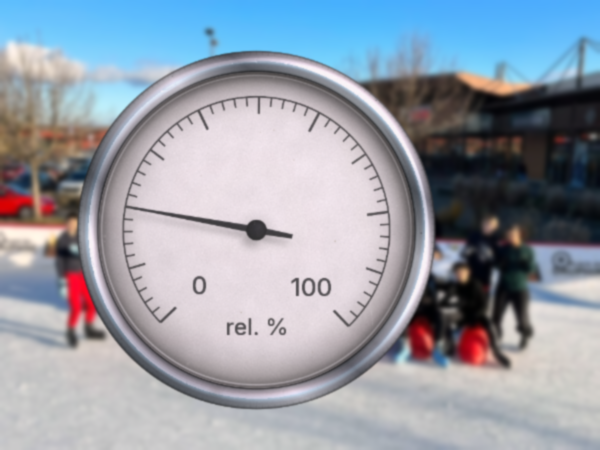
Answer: 20 %
